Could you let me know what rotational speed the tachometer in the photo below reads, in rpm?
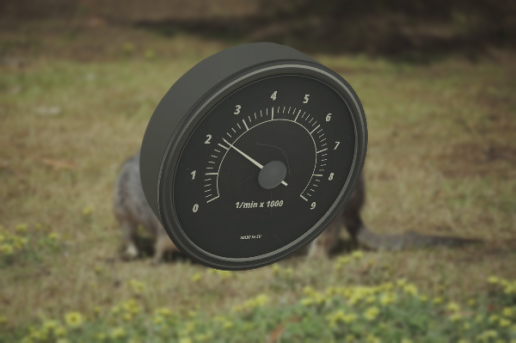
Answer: 2200 rpm
